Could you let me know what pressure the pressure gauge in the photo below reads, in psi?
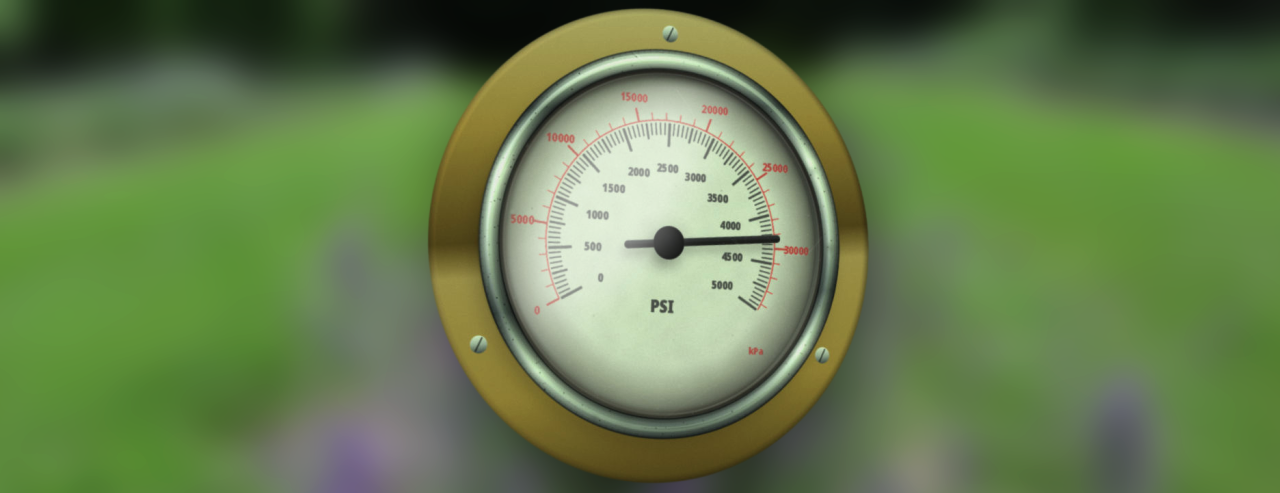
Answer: 4250 psi
